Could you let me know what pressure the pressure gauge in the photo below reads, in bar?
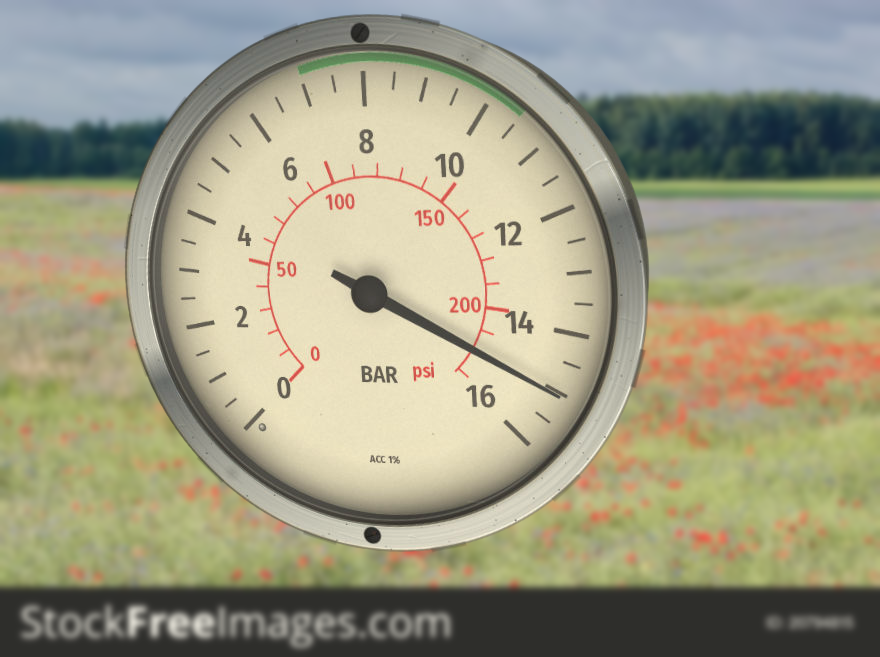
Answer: 15 bar
